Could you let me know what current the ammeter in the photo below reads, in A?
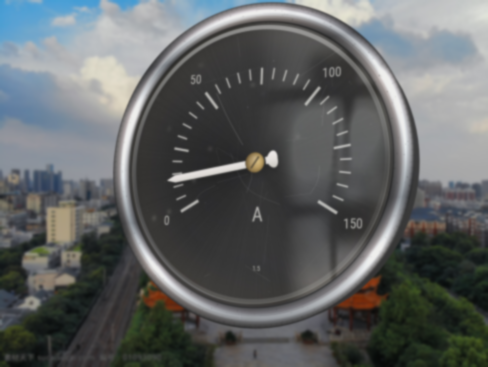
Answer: 12.5 A
